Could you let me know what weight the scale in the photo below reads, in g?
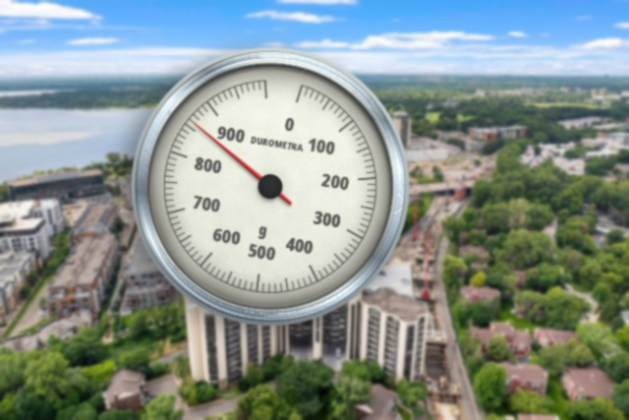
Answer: 860 g
